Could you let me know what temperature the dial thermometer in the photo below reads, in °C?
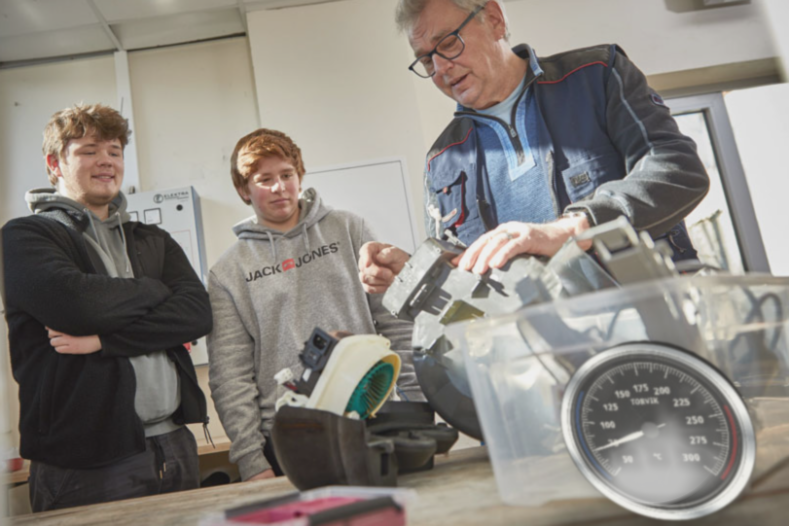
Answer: 75 °C
